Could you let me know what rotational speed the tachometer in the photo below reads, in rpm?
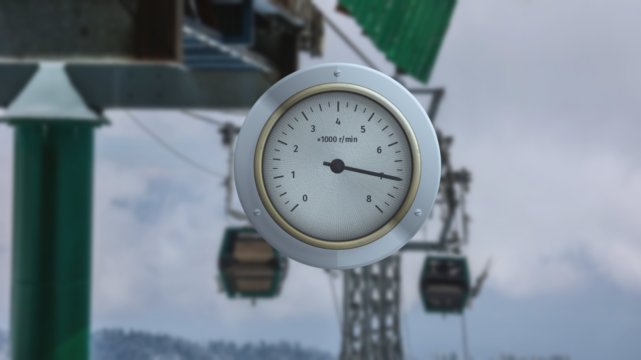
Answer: 7000 rpm
